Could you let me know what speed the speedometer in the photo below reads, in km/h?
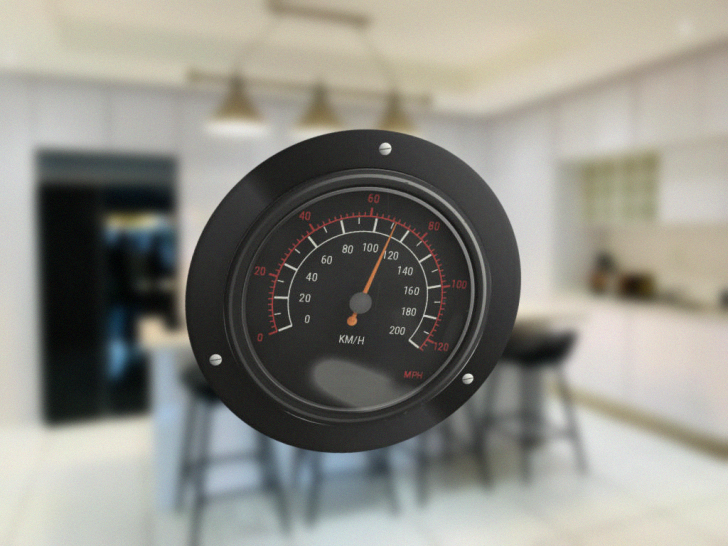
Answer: 110 km/h
